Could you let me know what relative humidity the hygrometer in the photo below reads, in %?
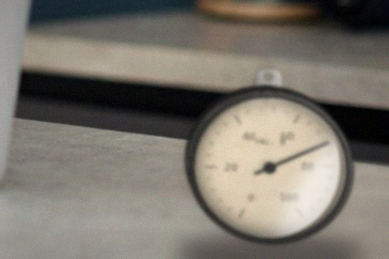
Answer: 72 %
